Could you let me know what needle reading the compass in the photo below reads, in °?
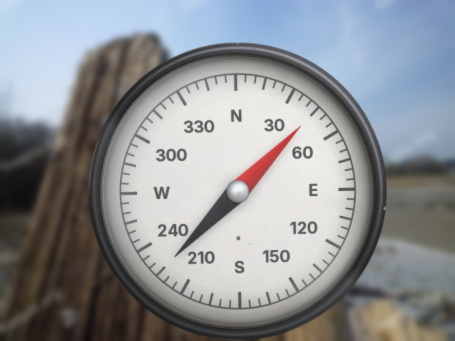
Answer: 45 °
